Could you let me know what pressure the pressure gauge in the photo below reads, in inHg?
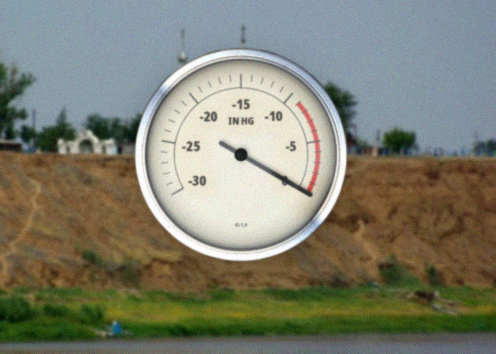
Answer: 0 inHg
